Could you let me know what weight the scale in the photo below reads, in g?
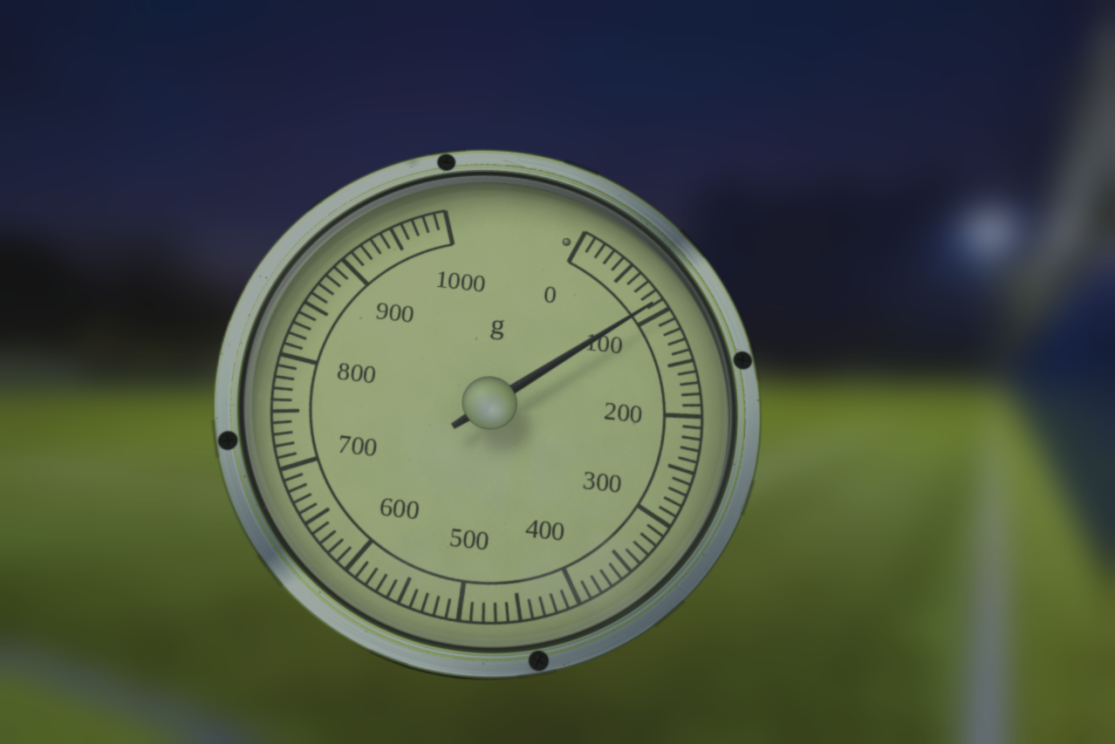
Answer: 90 g
